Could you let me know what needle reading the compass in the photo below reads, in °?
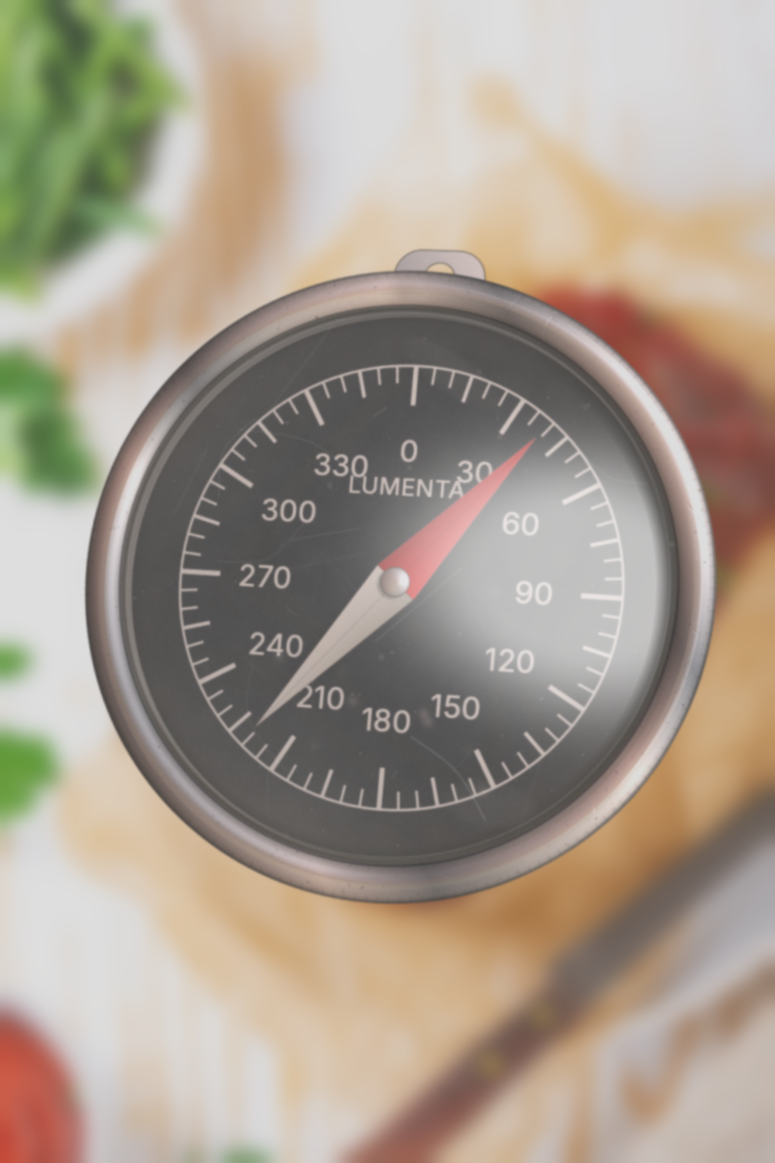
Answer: 40 °
